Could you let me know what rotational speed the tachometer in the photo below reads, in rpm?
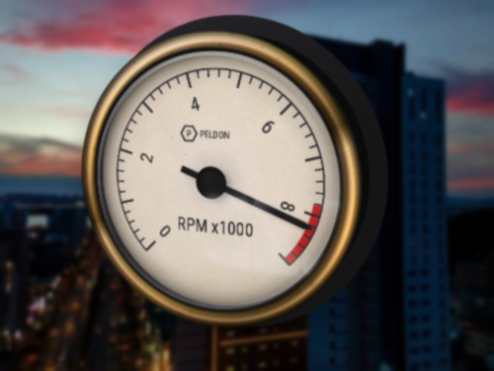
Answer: 8200 rpm
